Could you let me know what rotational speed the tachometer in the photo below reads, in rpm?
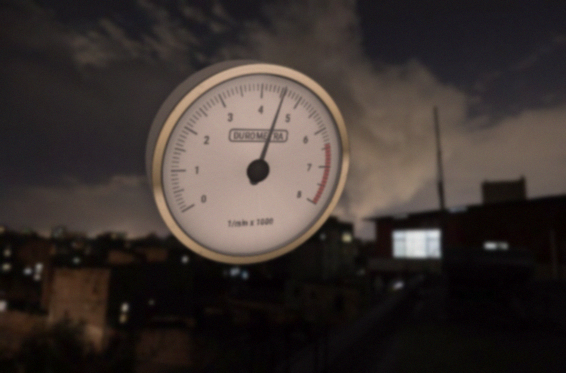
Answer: 4500 rpm
